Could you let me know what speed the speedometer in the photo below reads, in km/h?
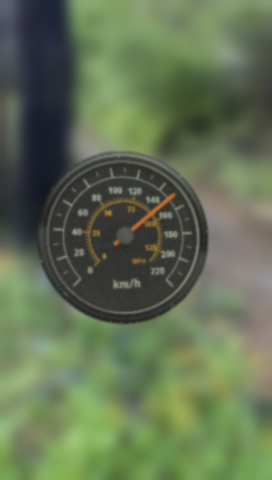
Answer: 150 km/h
